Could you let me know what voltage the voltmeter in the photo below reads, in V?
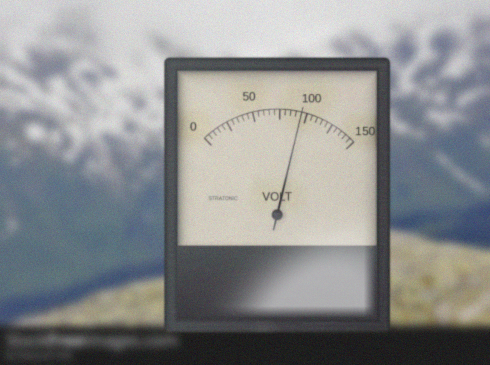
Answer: 95 V
